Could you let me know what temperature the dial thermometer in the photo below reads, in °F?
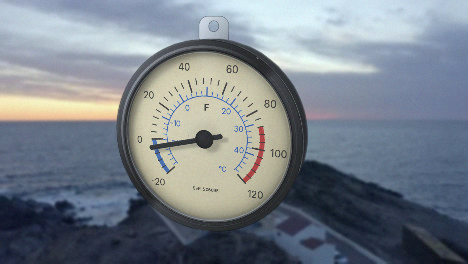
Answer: -4 °F
